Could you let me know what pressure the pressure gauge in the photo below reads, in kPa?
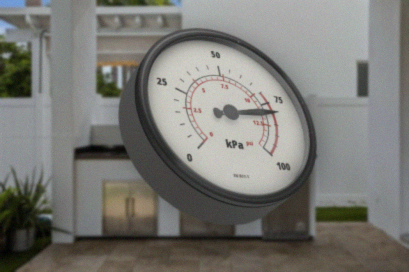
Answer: 80 kPa
